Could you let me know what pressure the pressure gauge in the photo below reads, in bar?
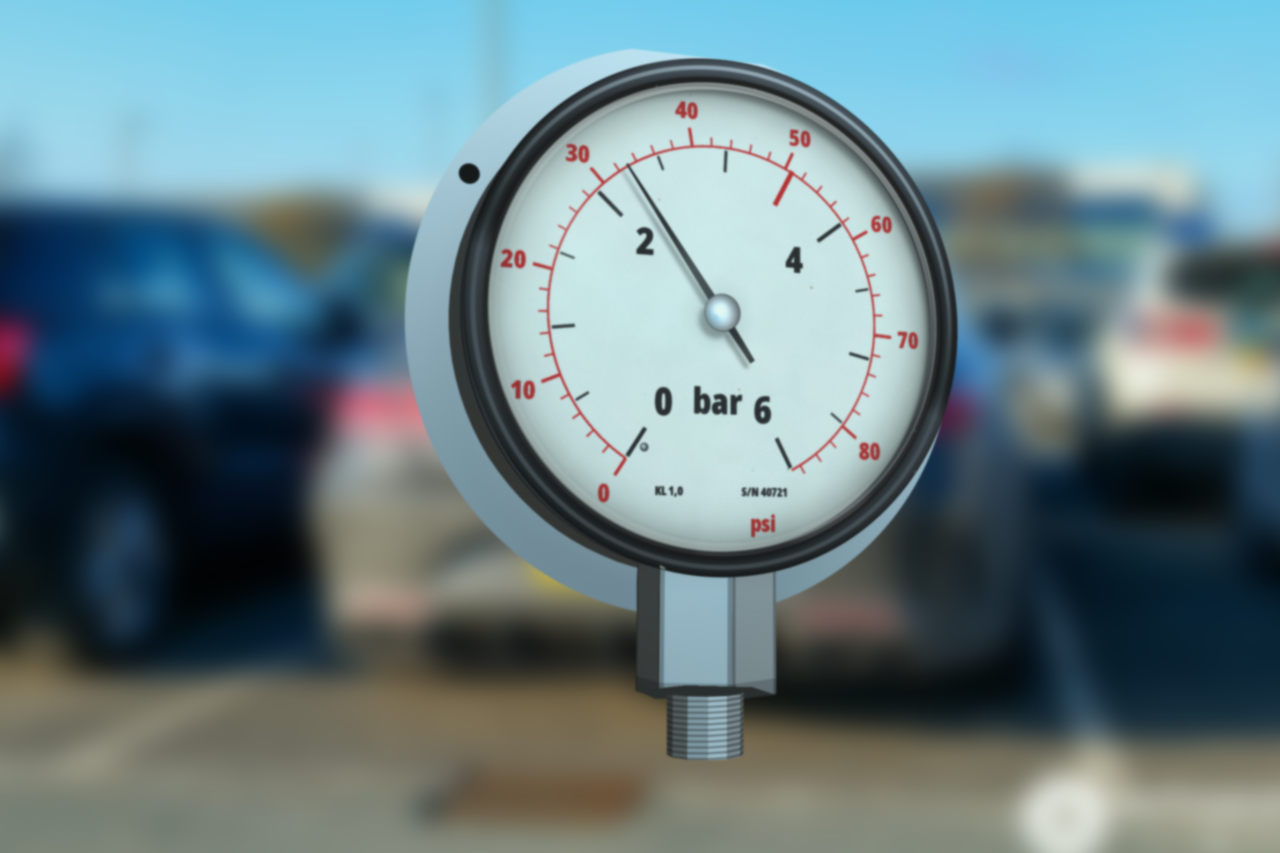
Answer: 2.25 bar
